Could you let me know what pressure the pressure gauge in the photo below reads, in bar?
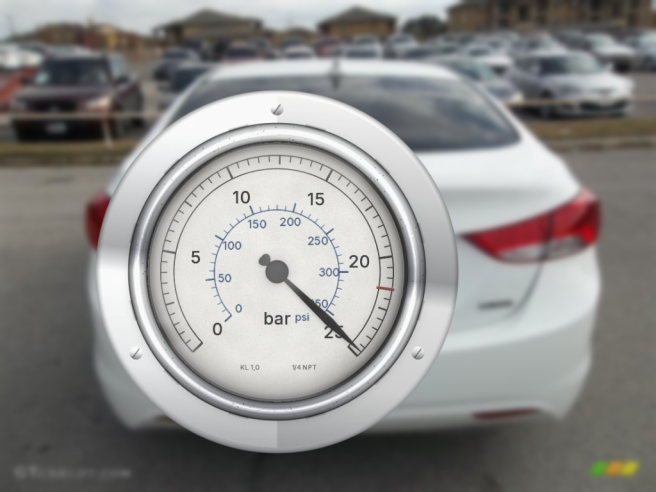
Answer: 24.75 bar
